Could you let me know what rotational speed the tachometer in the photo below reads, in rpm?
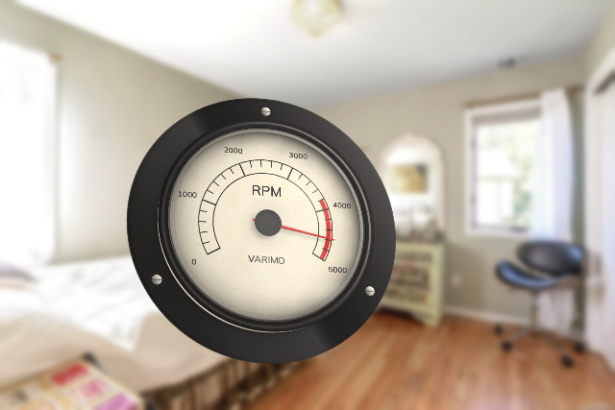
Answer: 4600 rpm
